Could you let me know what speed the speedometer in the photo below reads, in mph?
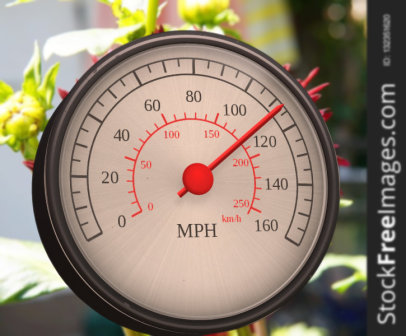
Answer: 112.5 mph
